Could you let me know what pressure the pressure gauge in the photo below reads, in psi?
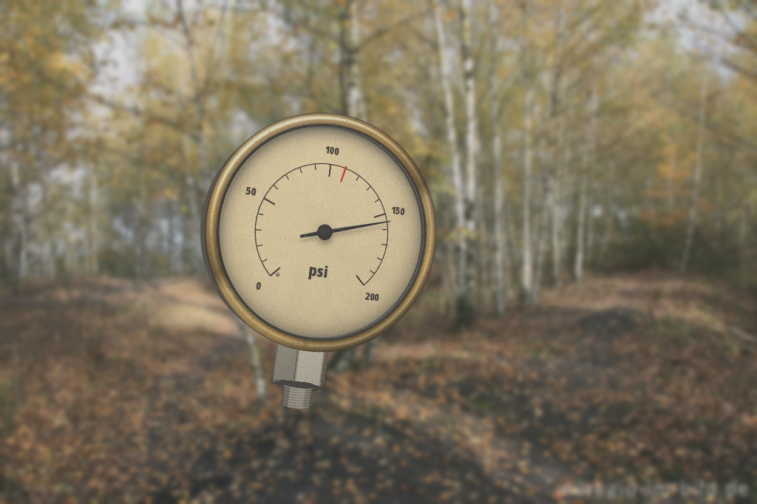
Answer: 155 psi
